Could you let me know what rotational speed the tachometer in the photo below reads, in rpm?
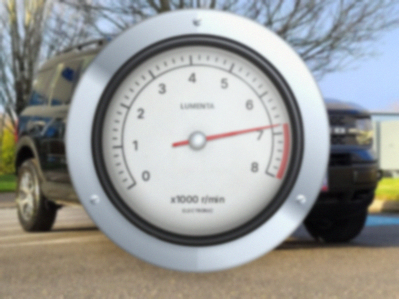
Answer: 6800 rpm
